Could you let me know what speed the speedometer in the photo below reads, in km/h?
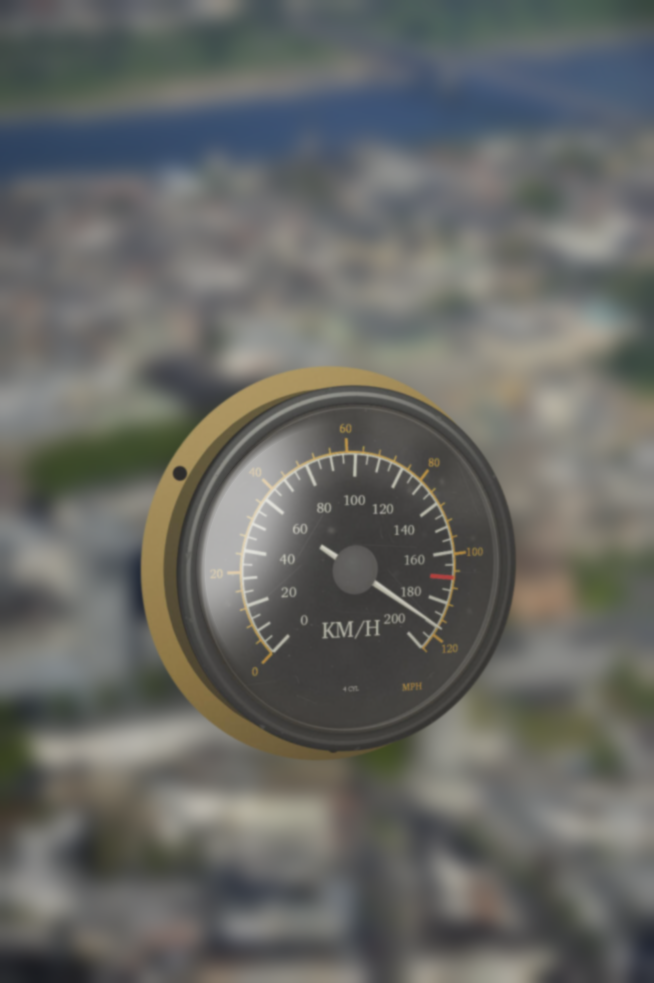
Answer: 190 km/h
